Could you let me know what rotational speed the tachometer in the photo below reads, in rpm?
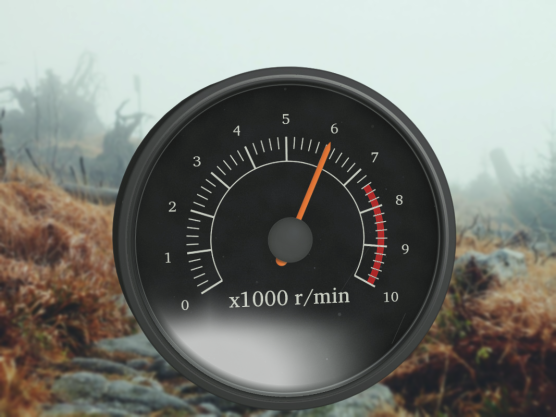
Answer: 6000 rpm
